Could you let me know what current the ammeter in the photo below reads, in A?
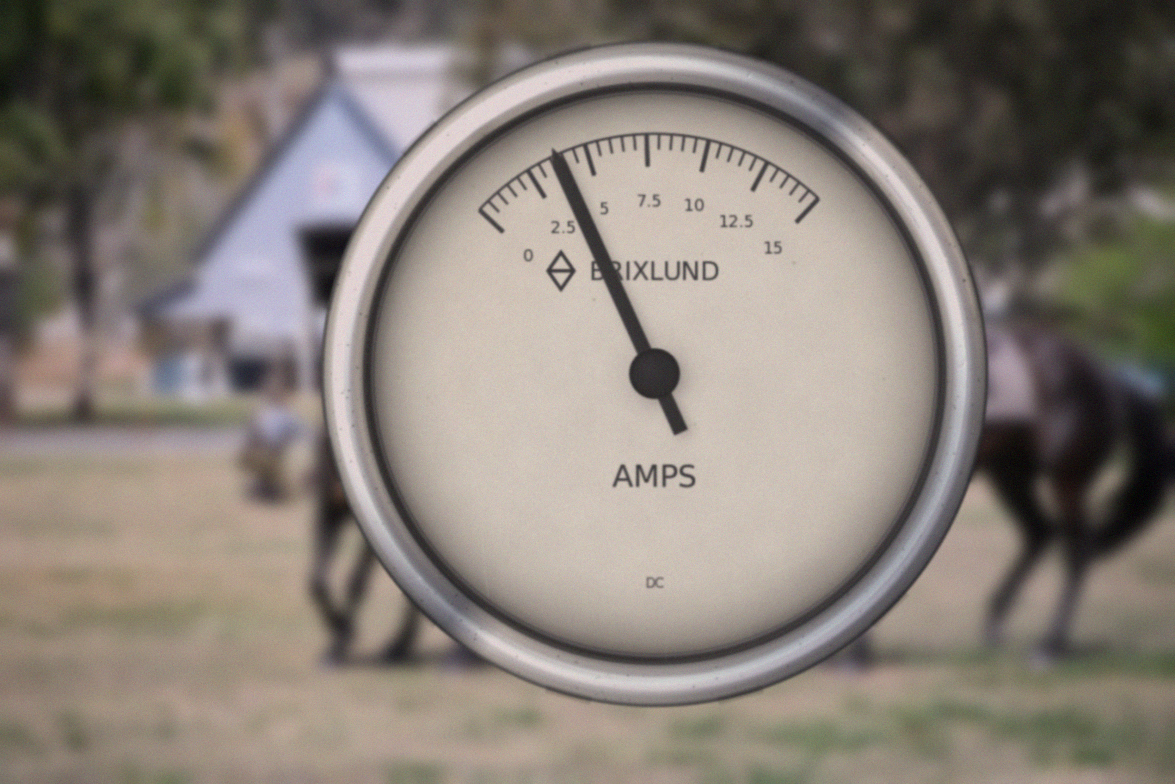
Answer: 3.75 A
